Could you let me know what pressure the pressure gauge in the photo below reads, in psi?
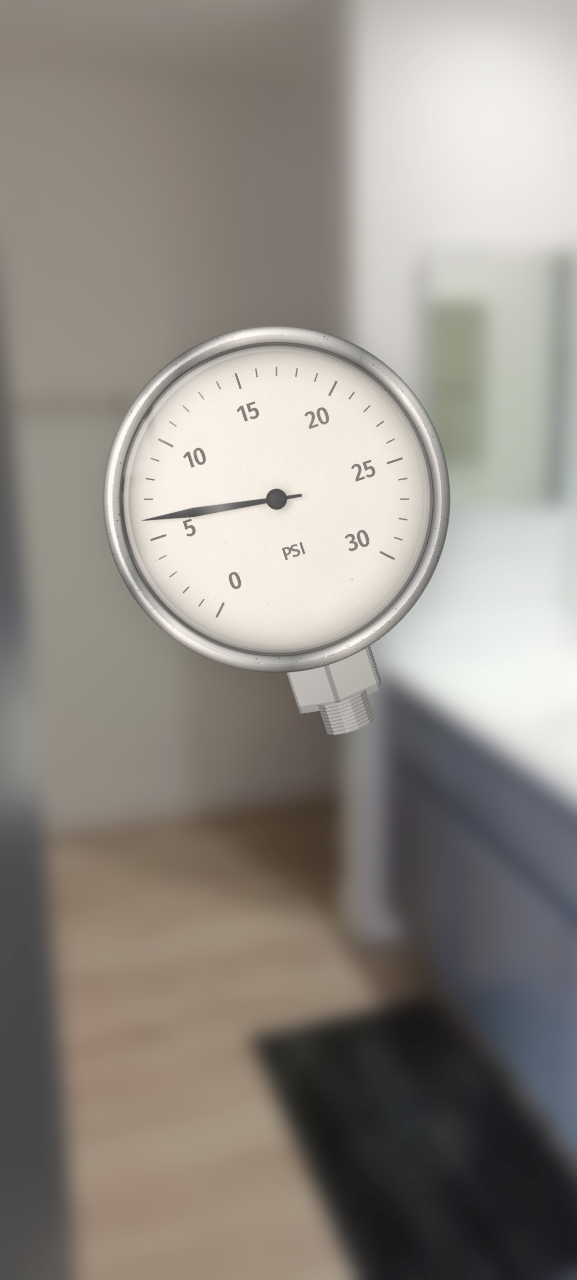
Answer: 6 psi
